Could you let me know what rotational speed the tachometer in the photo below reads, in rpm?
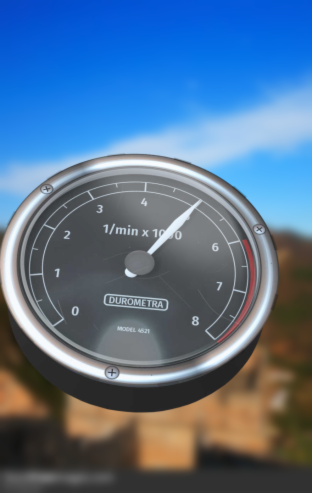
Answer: 5000 rpm
